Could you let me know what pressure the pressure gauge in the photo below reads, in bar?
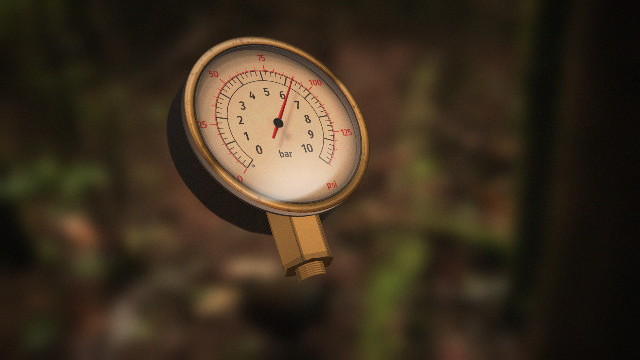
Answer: 6.2 bar
